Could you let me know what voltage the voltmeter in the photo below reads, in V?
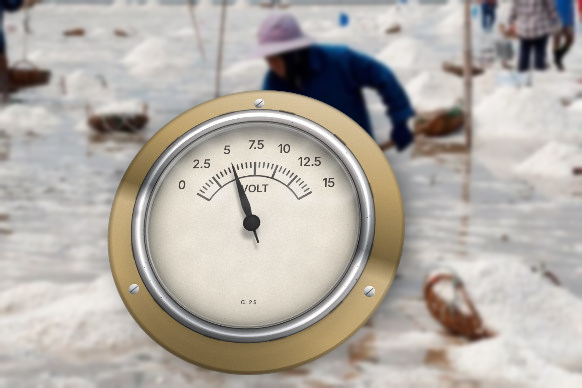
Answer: 5 V
